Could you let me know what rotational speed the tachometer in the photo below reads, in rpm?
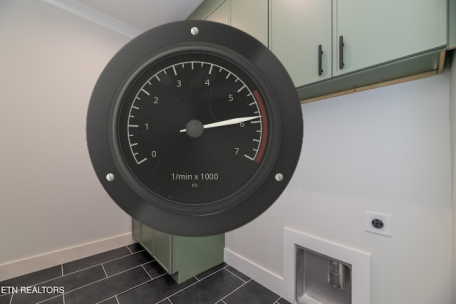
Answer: 5875 rpm
